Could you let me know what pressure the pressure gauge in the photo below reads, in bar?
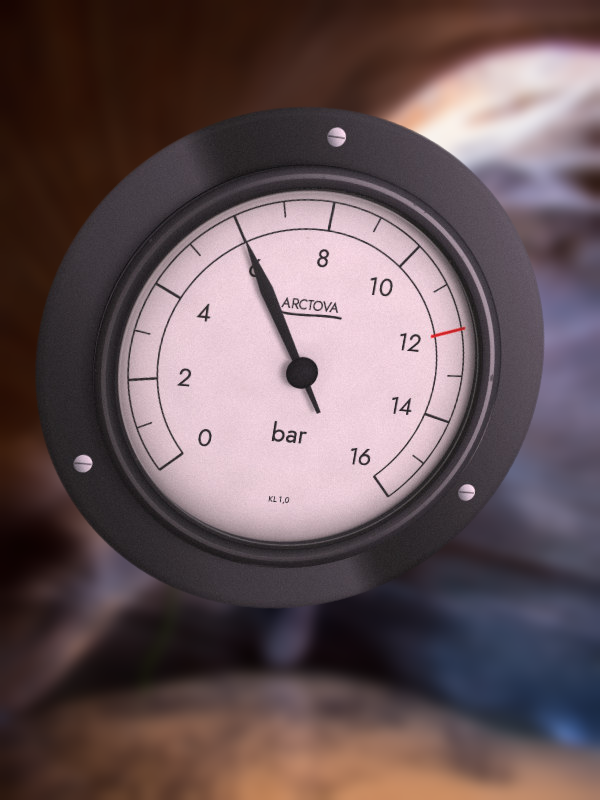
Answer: 6 bar
